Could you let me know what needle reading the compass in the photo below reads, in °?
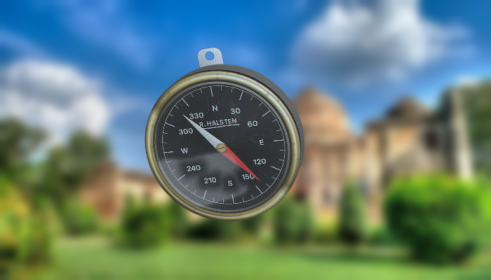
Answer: 140 °
